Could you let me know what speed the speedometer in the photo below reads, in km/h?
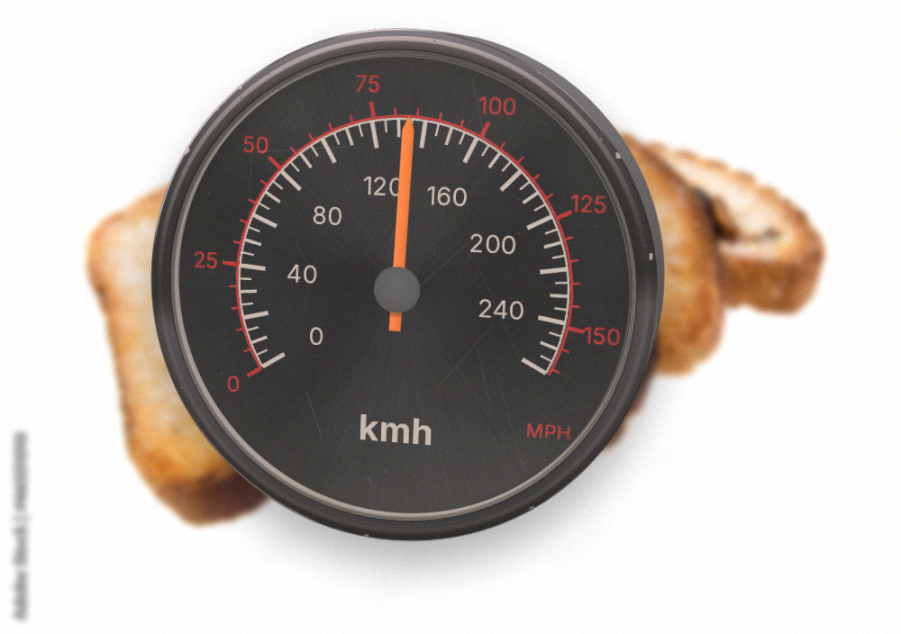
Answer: 135 km/h
